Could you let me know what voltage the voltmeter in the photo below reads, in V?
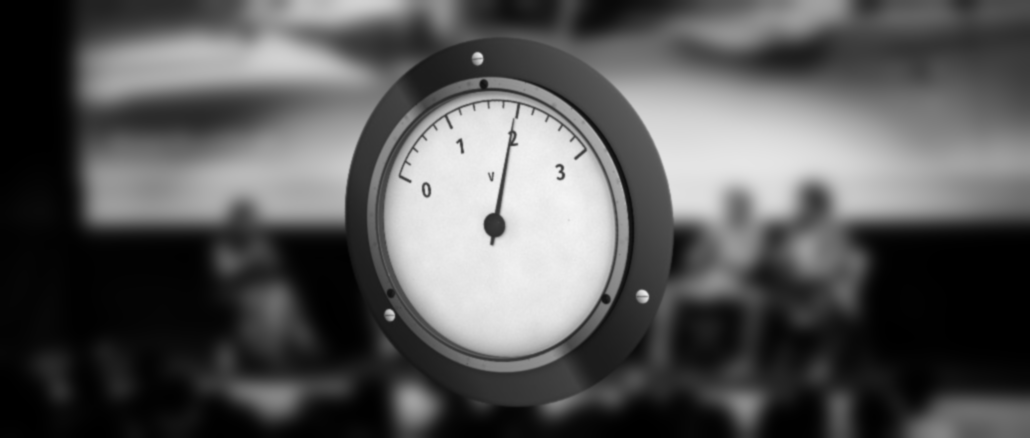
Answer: 2 V
